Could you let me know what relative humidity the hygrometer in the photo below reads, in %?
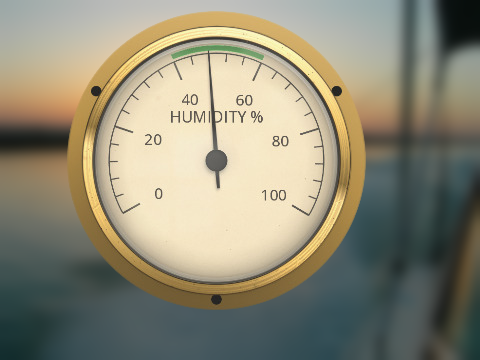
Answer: 48 %
